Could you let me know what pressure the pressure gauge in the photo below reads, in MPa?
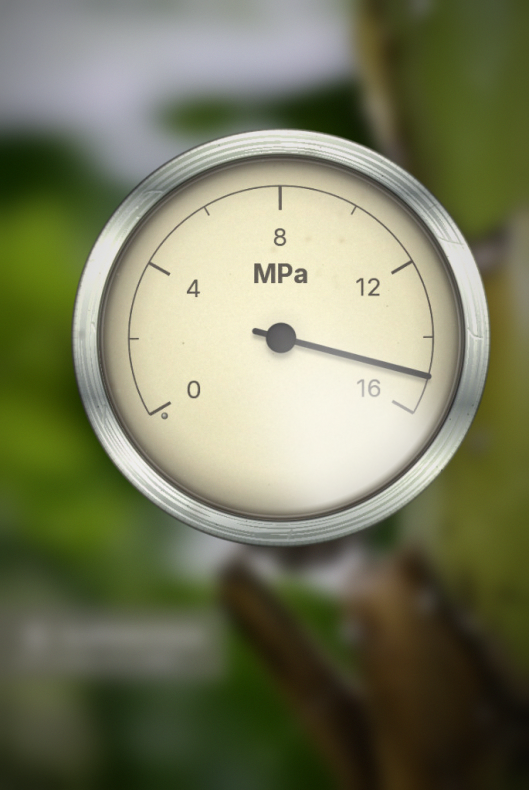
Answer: 15 MPa
